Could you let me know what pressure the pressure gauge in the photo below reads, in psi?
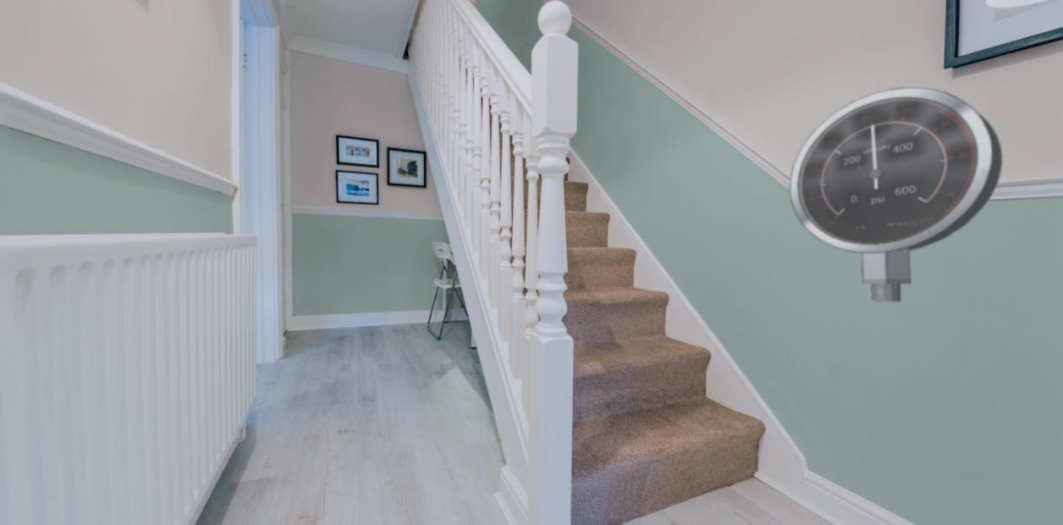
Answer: 300 psi
